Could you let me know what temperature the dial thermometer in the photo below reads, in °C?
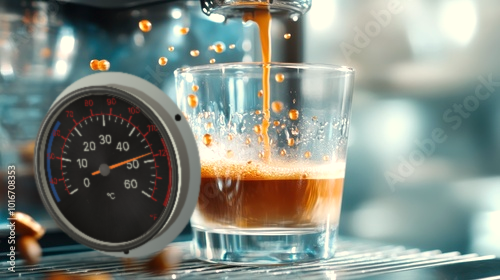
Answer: 48 °C
